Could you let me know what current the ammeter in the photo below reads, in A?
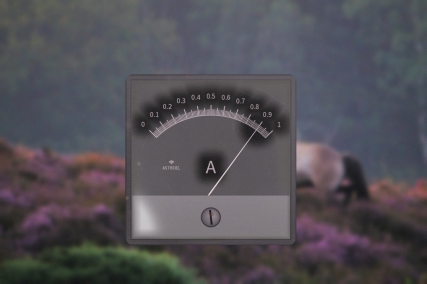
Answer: 0.9 A
